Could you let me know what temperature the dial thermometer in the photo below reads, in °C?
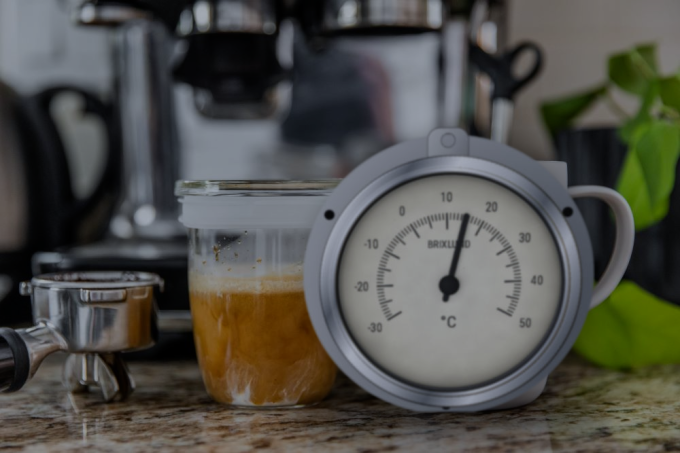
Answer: 15 °C
